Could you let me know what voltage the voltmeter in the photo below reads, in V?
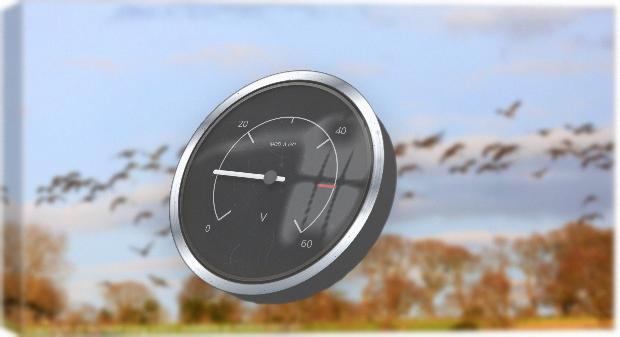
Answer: 10 V
